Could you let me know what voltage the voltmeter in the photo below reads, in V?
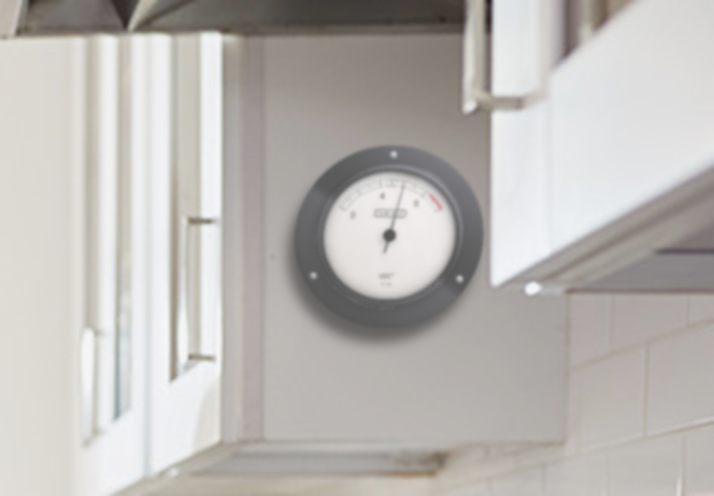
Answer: 6 V
